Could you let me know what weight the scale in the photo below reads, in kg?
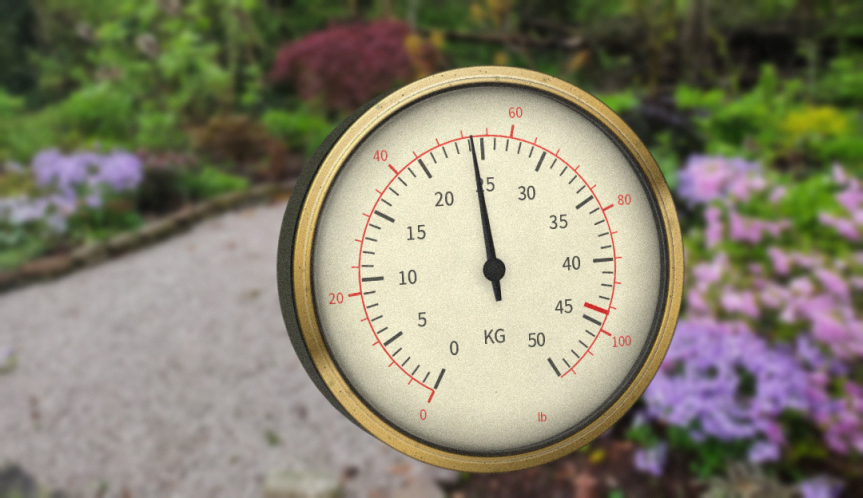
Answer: 24 kg
